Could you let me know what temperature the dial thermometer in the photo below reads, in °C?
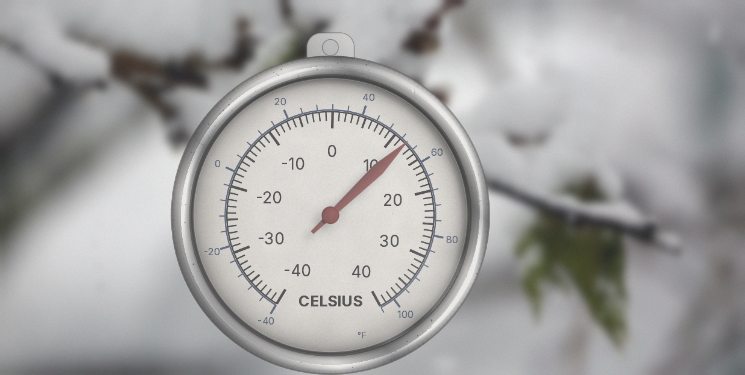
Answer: 12 °C
